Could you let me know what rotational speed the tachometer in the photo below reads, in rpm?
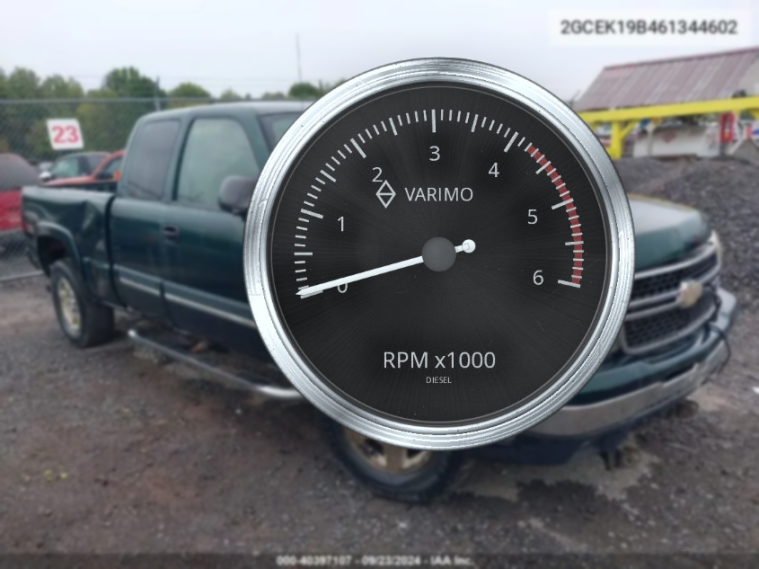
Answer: 50 rpm
